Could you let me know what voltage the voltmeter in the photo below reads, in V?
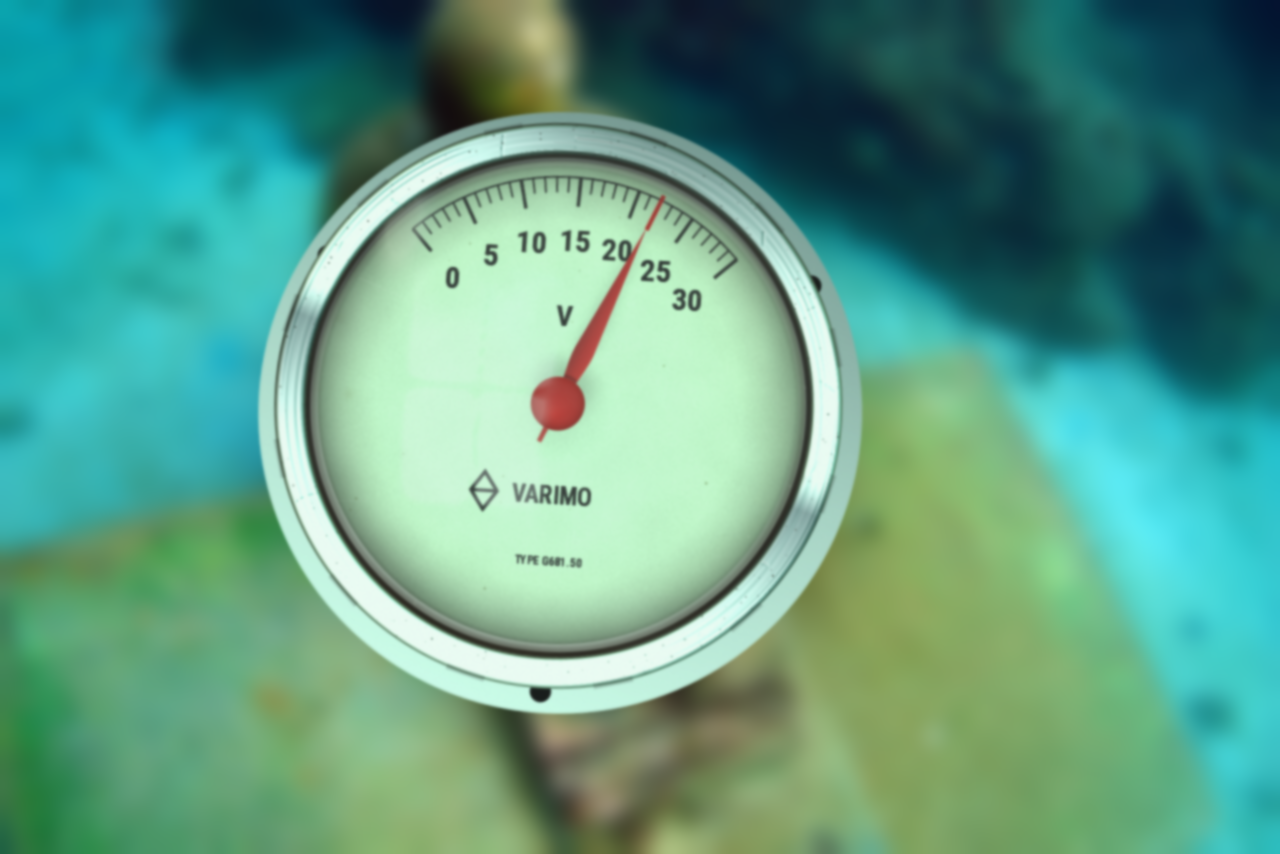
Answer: 22 V
